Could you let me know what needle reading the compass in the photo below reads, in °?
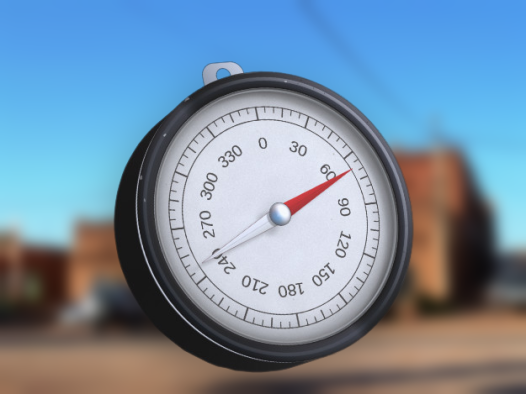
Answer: 67.5 °
